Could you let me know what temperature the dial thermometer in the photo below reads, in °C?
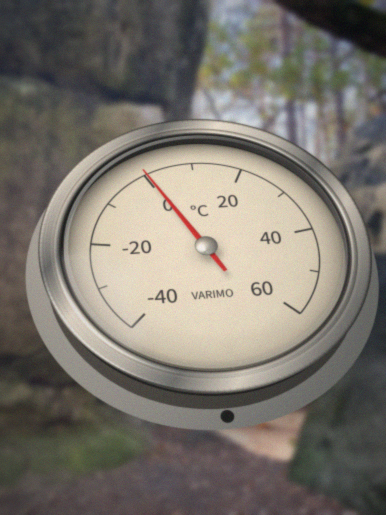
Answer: 0 °C
